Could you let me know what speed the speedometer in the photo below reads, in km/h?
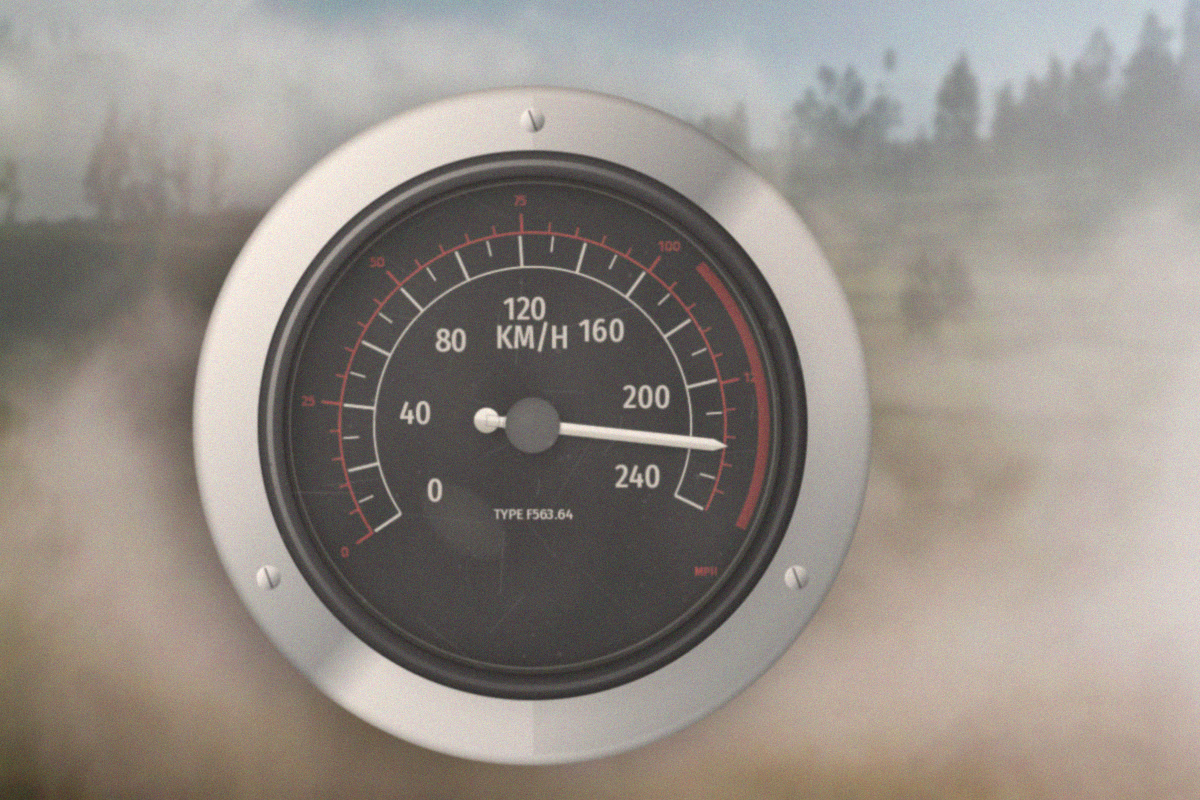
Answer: 220 km/h
